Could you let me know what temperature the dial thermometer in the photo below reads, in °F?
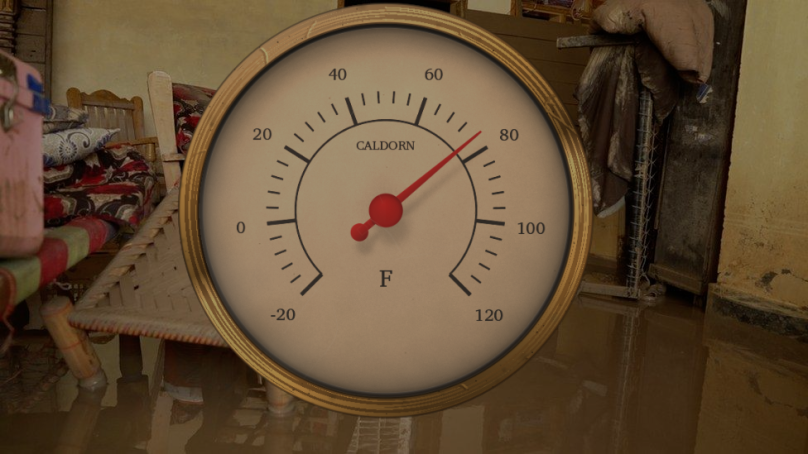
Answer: 76 °F
